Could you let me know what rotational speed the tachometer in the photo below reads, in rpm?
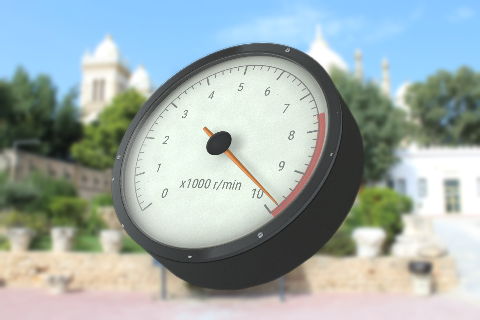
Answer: 9800 rpm
